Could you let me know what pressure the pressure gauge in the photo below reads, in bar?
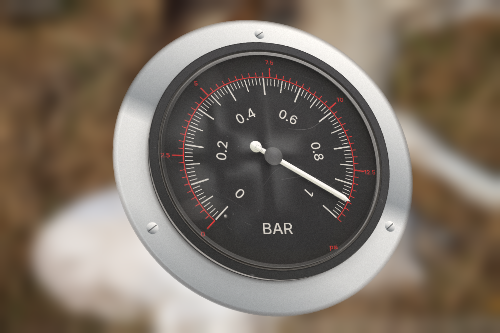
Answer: 0.95 bar
